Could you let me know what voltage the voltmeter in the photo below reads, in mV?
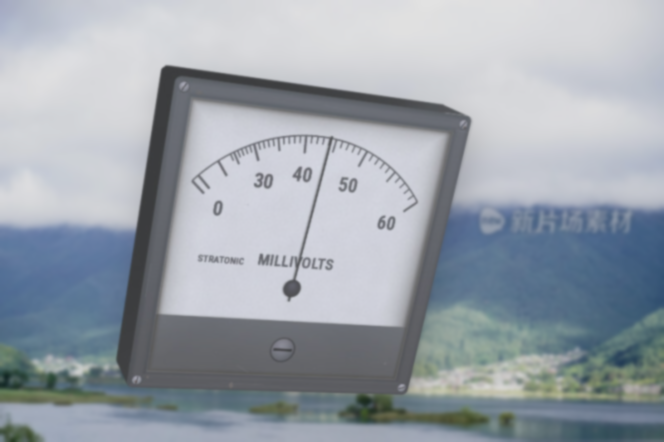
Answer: 44 mV
